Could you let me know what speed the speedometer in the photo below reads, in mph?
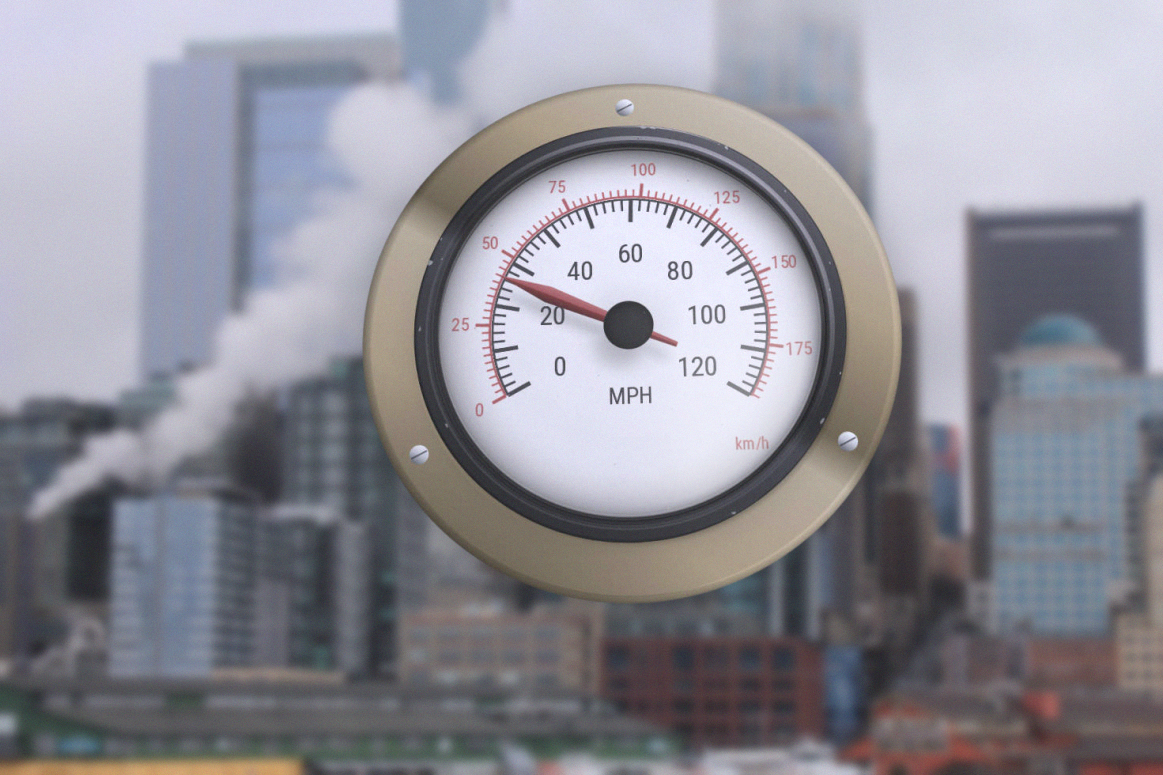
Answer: 26 mph
